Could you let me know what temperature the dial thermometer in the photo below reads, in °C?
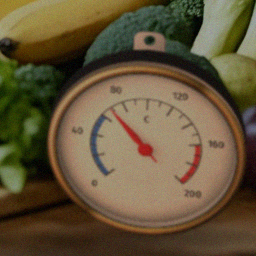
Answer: 70 °C
